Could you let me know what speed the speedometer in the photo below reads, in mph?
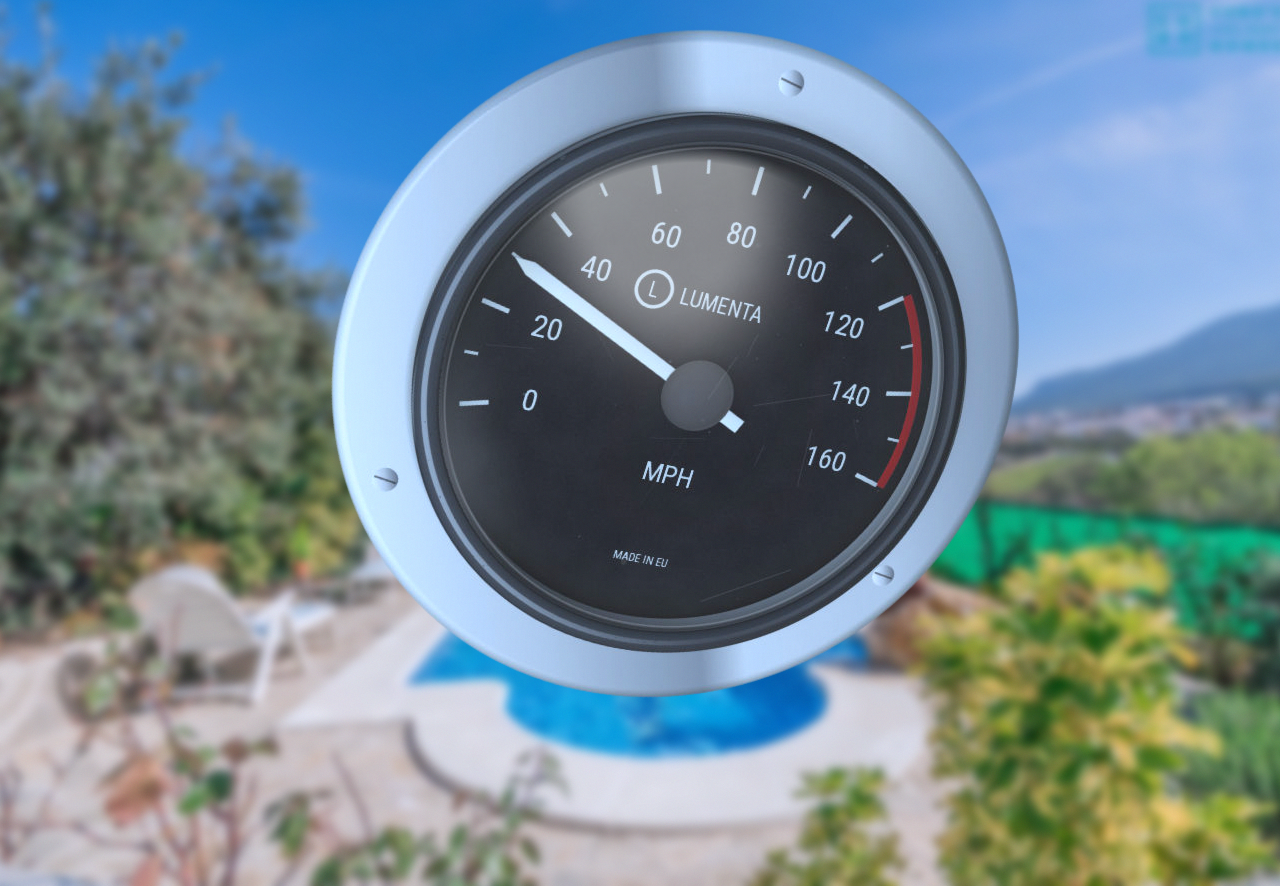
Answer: 30 mph
